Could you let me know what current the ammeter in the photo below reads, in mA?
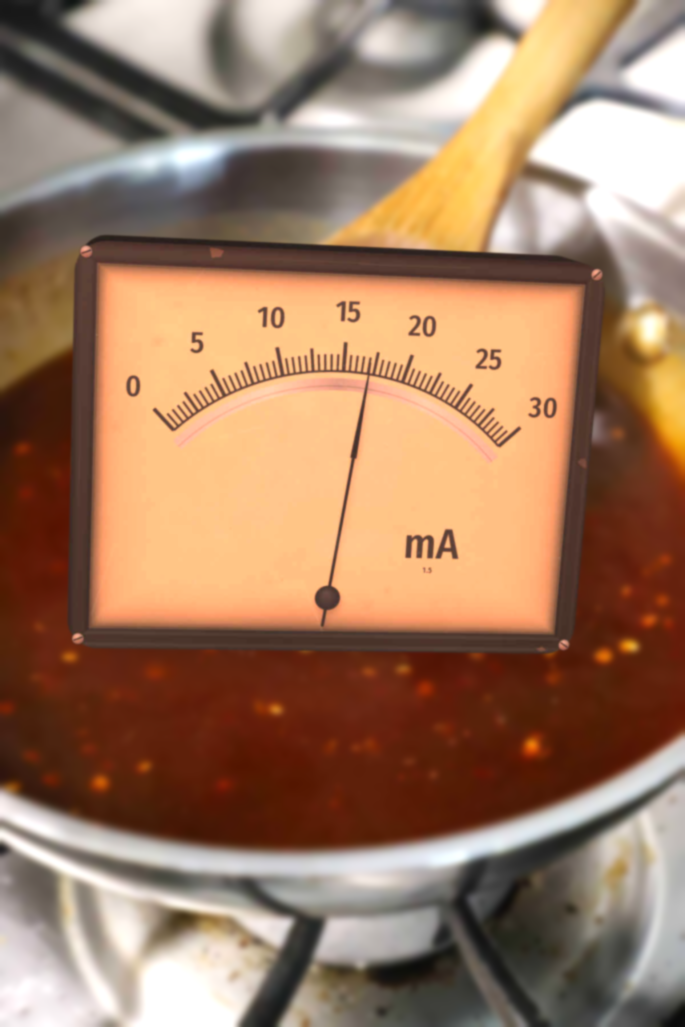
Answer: 17 mA
